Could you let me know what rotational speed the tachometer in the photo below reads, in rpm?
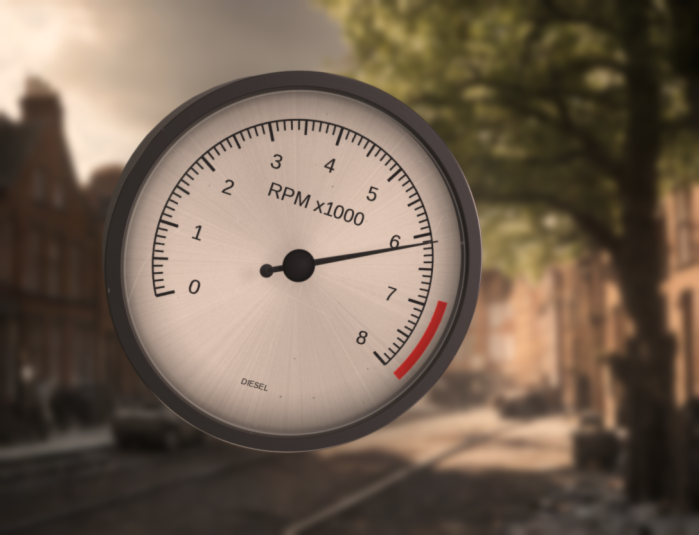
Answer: 6100 rpm
